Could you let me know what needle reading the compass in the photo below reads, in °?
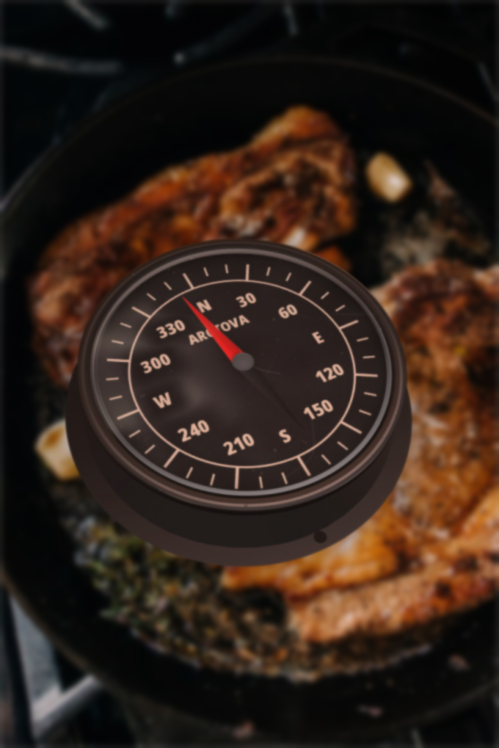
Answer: 350 °
